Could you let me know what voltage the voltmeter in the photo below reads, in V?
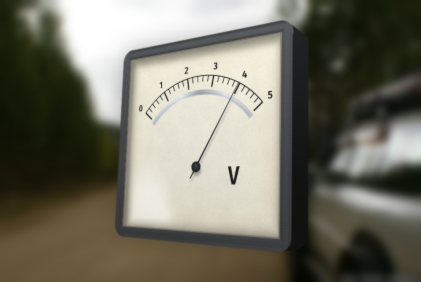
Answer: 4 V
